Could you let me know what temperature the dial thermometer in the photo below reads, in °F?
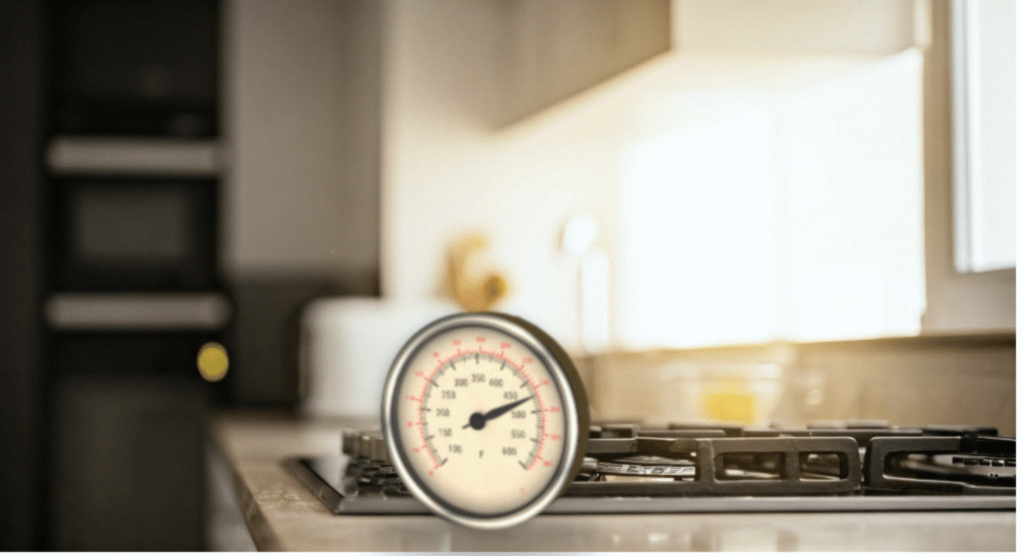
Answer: 475 °F
